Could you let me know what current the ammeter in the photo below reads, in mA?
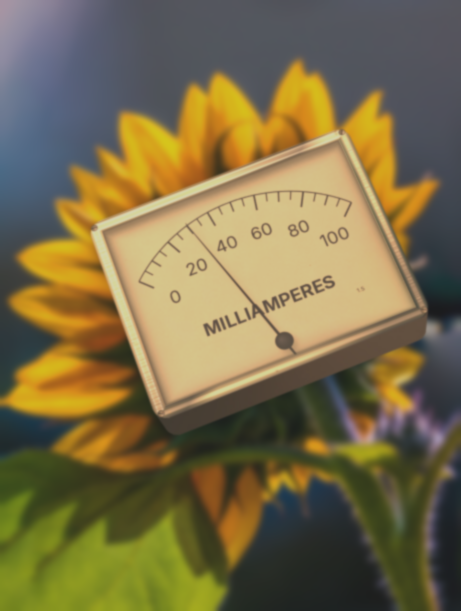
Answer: 30 mA
